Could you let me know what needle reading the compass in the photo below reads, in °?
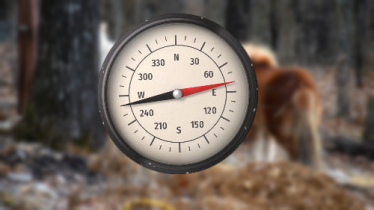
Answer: 80 °
